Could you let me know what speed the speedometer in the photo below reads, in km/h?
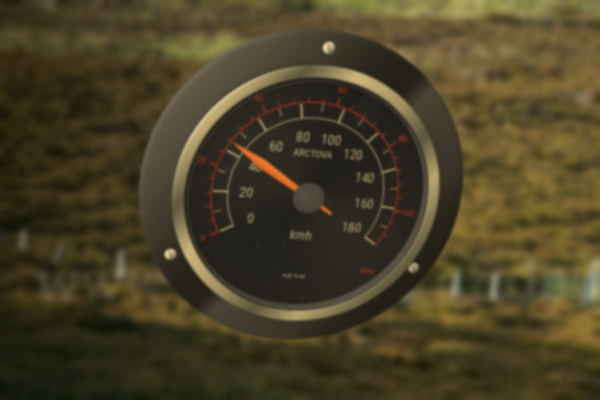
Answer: 45 km/h
